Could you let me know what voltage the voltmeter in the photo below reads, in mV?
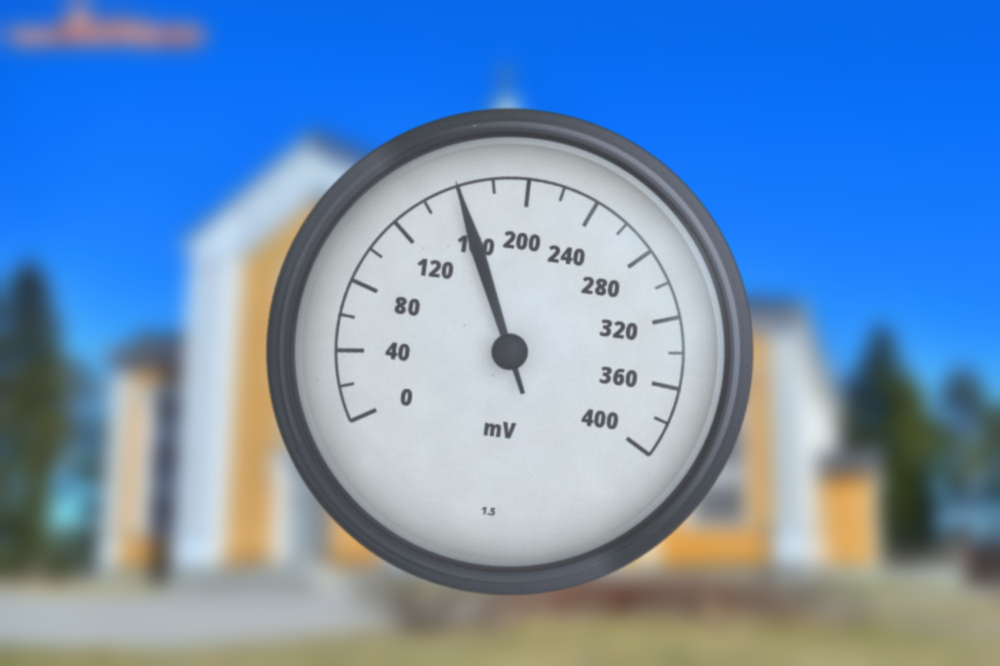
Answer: 160 mV
